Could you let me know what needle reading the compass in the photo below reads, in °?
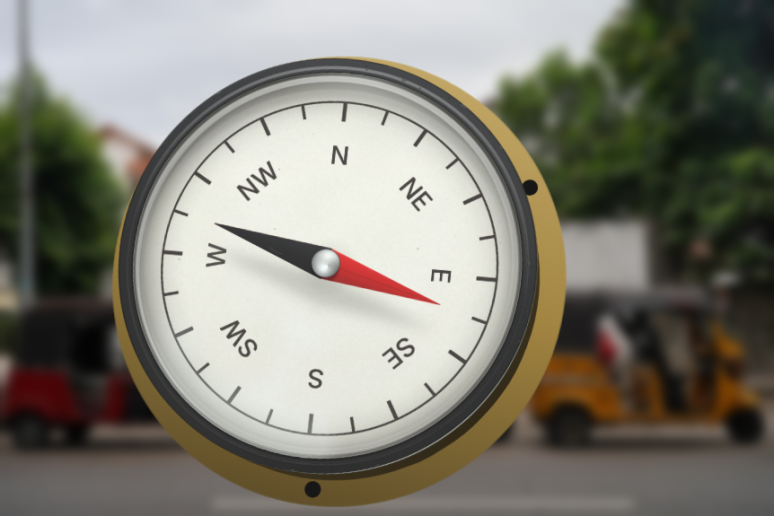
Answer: 105 °
